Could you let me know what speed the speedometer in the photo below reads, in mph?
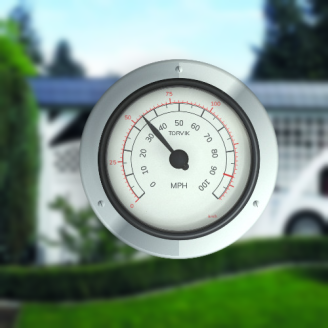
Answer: 35 mph
